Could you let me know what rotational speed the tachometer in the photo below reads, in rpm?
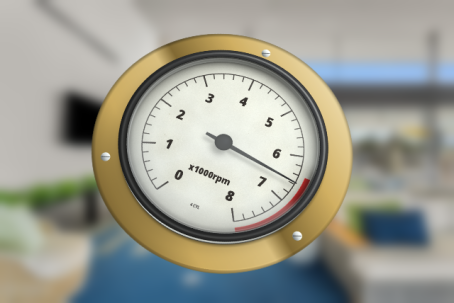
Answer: 6600 rpm
